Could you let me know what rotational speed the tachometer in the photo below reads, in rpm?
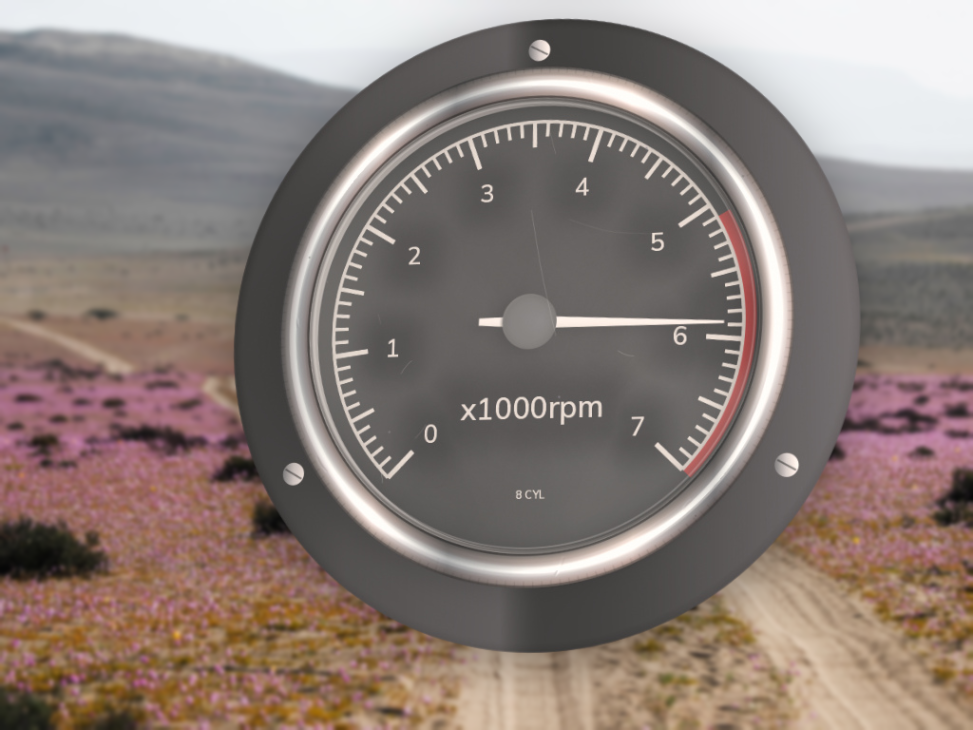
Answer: 5900 rpm
